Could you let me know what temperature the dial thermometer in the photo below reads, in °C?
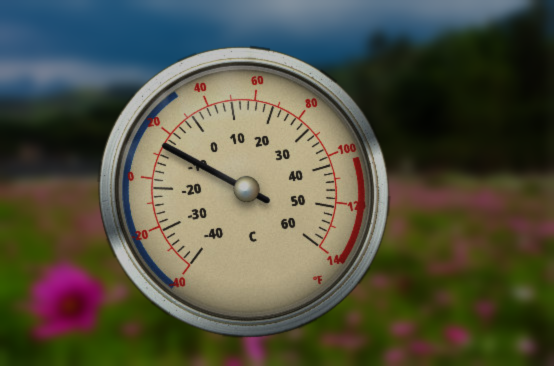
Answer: -10 °C
